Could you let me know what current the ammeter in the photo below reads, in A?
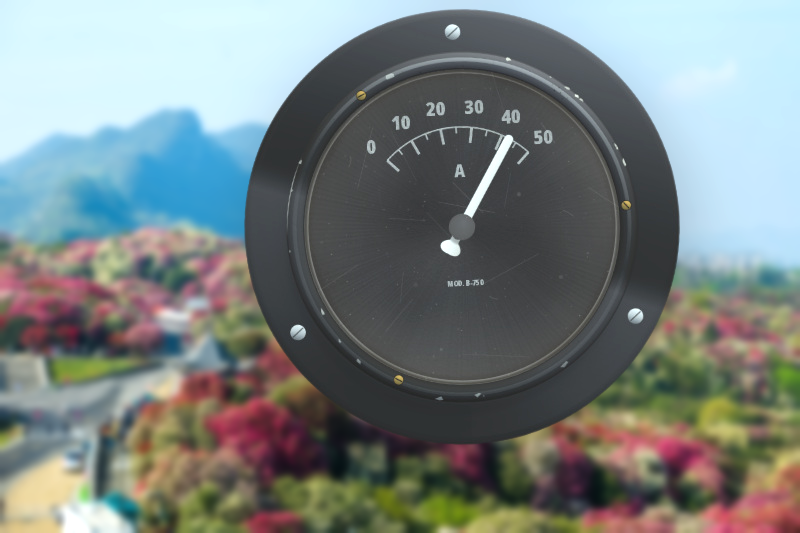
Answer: 42.5 A
